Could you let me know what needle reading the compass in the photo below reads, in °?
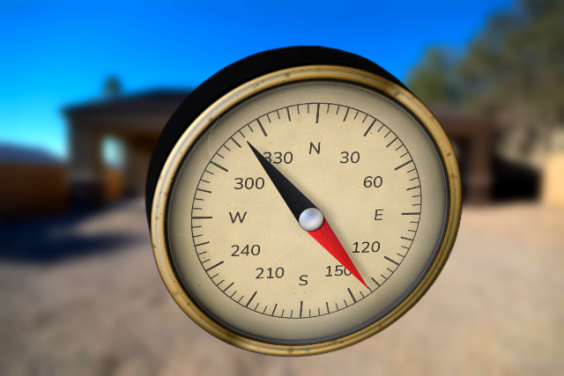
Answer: 140 °
